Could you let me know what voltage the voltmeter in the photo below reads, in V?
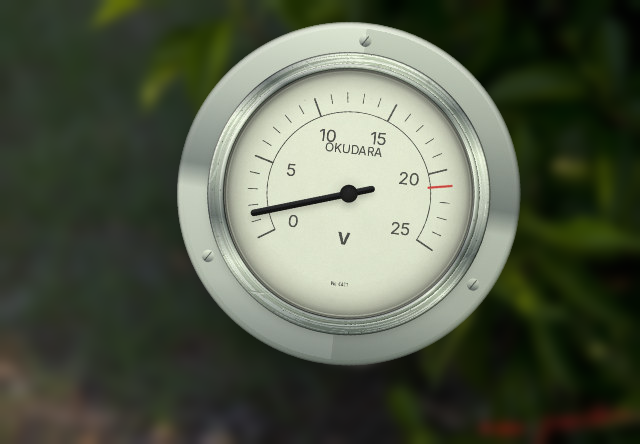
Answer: 1.5 V
